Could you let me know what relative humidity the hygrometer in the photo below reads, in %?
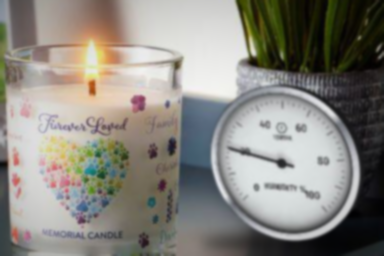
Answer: 20 %
